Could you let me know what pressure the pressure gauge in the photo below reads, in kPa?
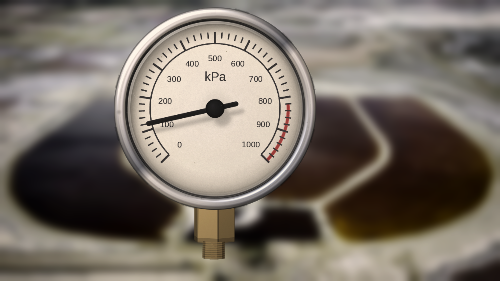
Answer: 120 kPa
